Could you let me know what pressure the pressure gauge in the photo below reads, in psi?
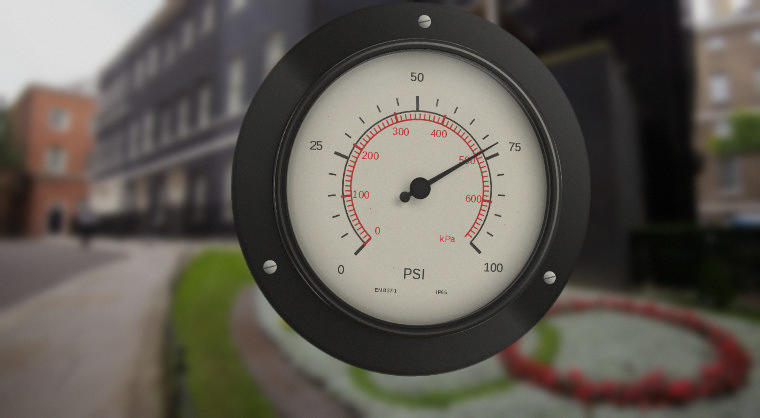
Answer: 72.5 psi
